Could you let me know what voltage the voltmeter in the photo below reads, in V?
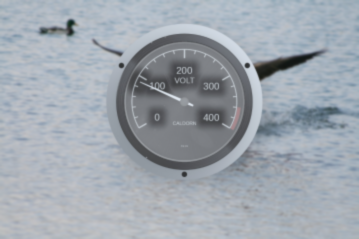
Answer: 90 V
